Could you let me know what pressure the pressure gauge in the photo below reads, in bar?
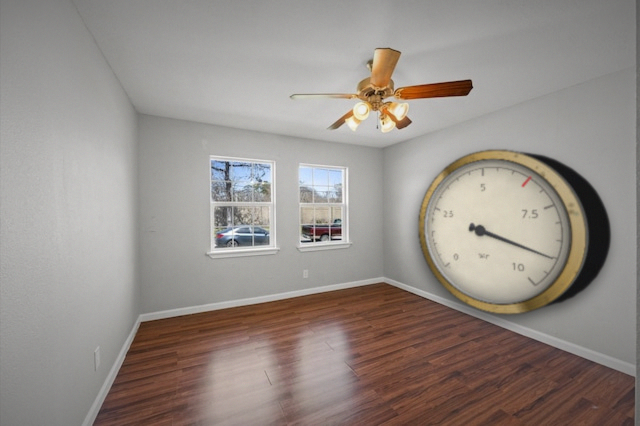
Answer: 9 bar
